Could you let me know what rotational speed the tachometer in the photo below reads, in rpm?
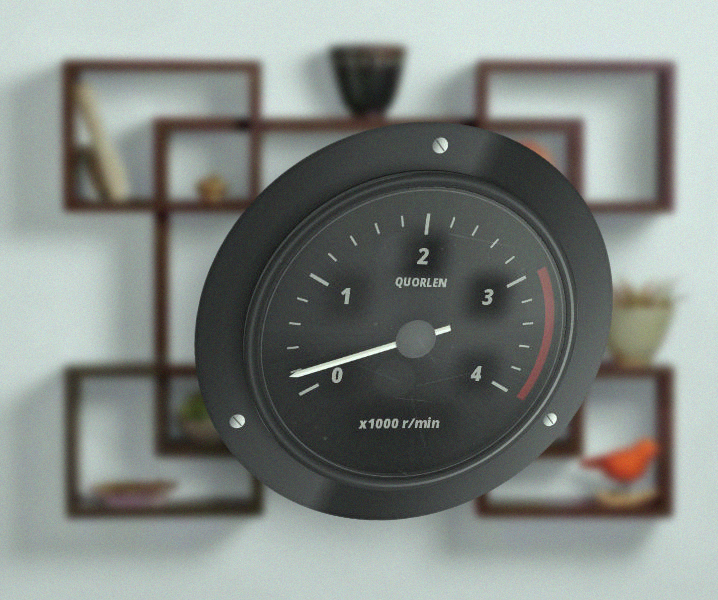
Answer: 200 rpm
